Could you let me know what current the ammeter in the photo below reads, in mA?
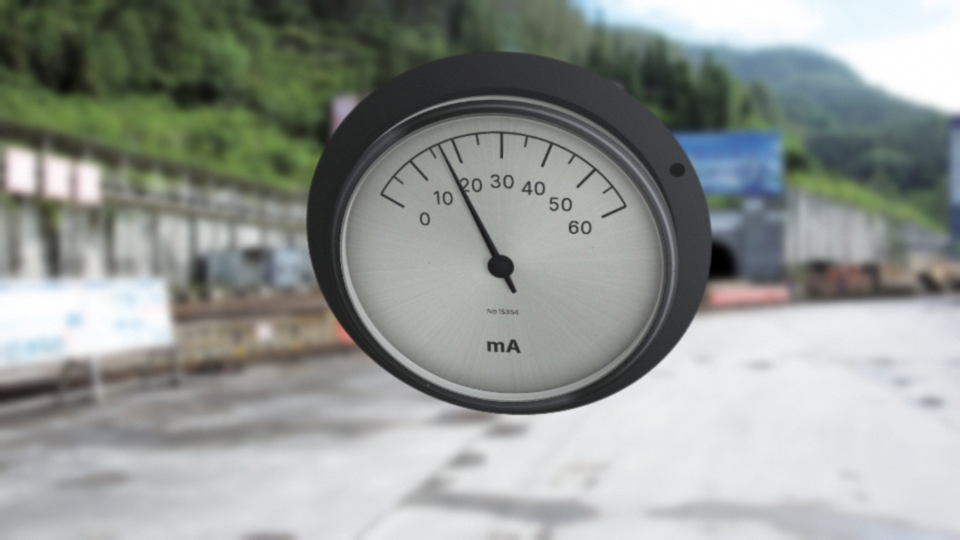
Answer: 17.5 mA
